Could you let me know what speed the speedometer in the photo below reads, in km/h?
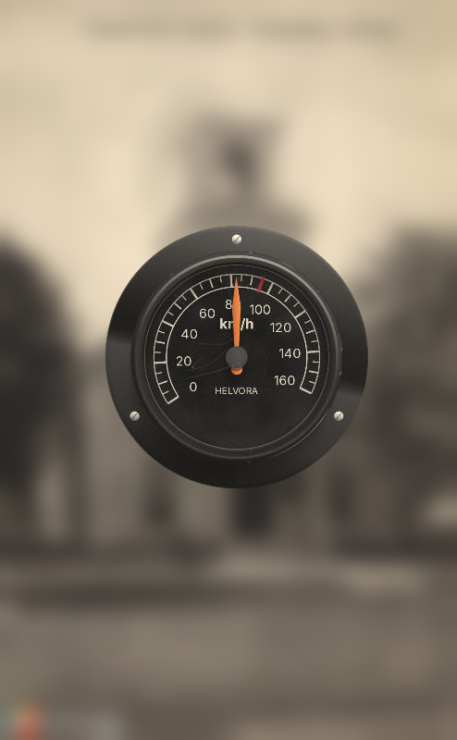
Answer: 82.5 km/h
